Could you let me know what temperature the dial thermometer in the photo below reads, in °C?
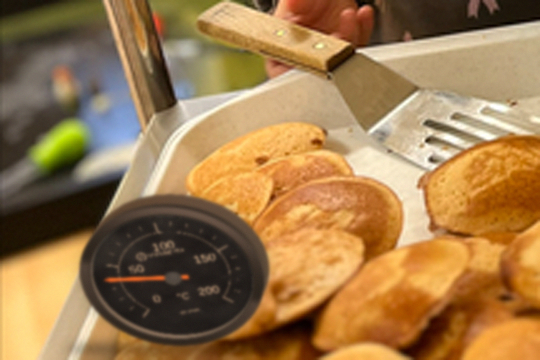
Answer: 40 °C
